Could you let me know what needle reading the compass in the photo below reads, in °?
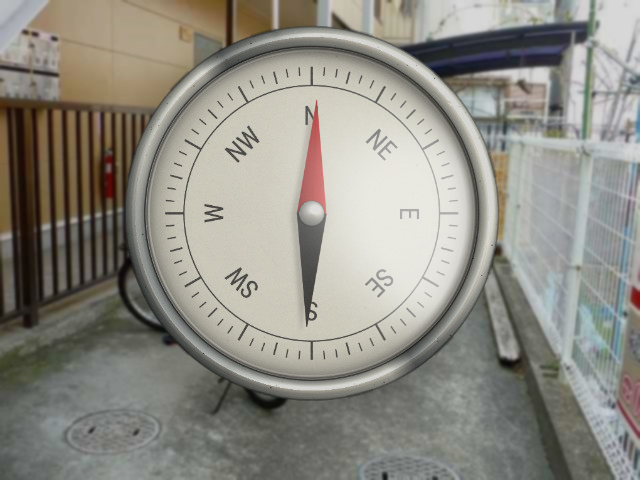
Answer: 2.5 °
